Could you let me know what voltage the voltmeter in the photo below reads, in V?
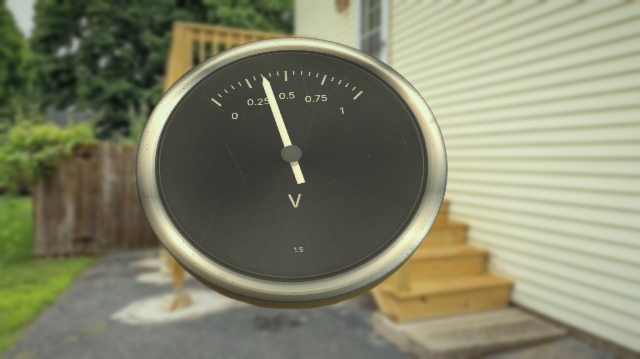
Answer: 0.35 V
